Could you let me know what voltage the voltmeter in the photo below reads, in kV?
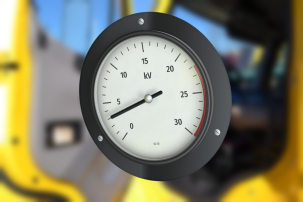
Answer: 3 kV
